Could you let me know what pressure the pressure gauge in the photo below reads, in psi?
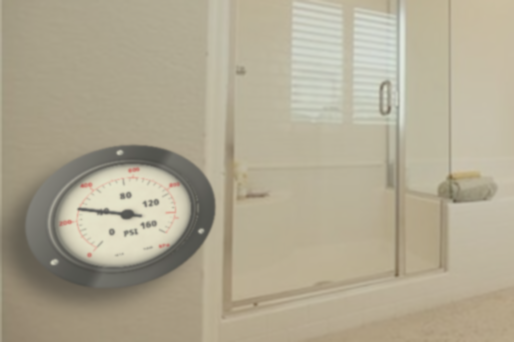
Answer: 40 psi
